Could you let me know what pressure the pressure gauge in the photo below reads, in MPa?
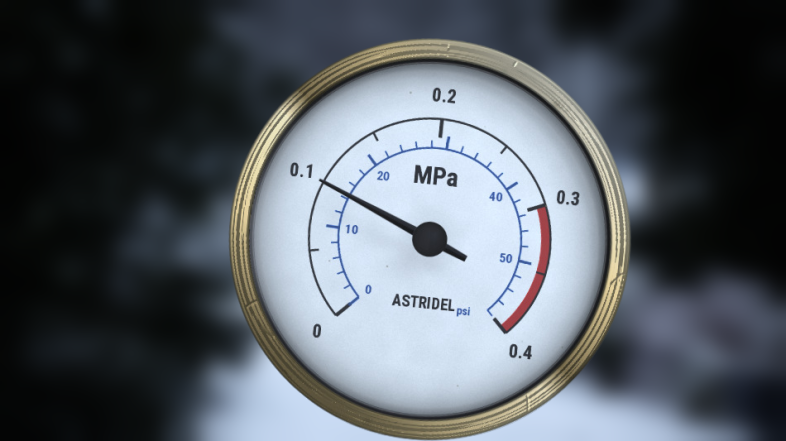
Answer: 0.1 MPa
